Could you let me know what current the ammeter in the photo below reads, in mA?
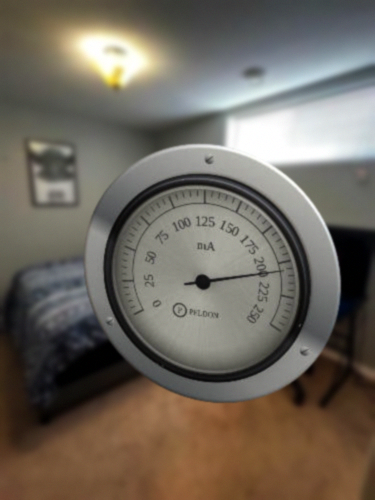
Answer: 205 mA
